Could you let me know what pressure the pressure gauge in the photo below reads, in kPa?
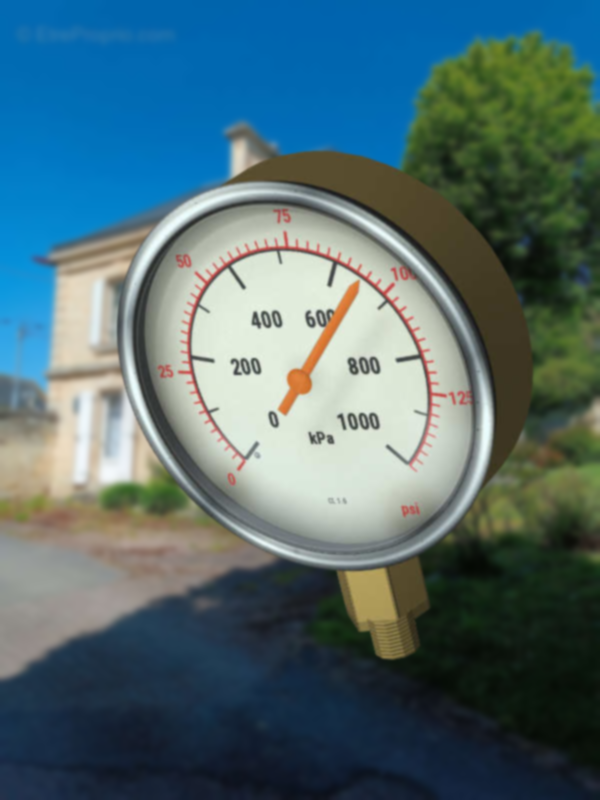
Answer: 650 kPa
